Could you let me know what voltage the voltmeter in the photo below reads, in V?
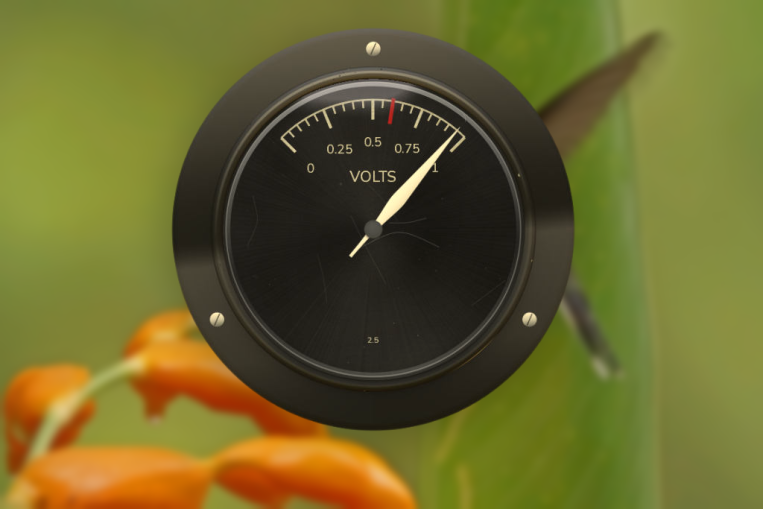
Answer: 0.95 V
